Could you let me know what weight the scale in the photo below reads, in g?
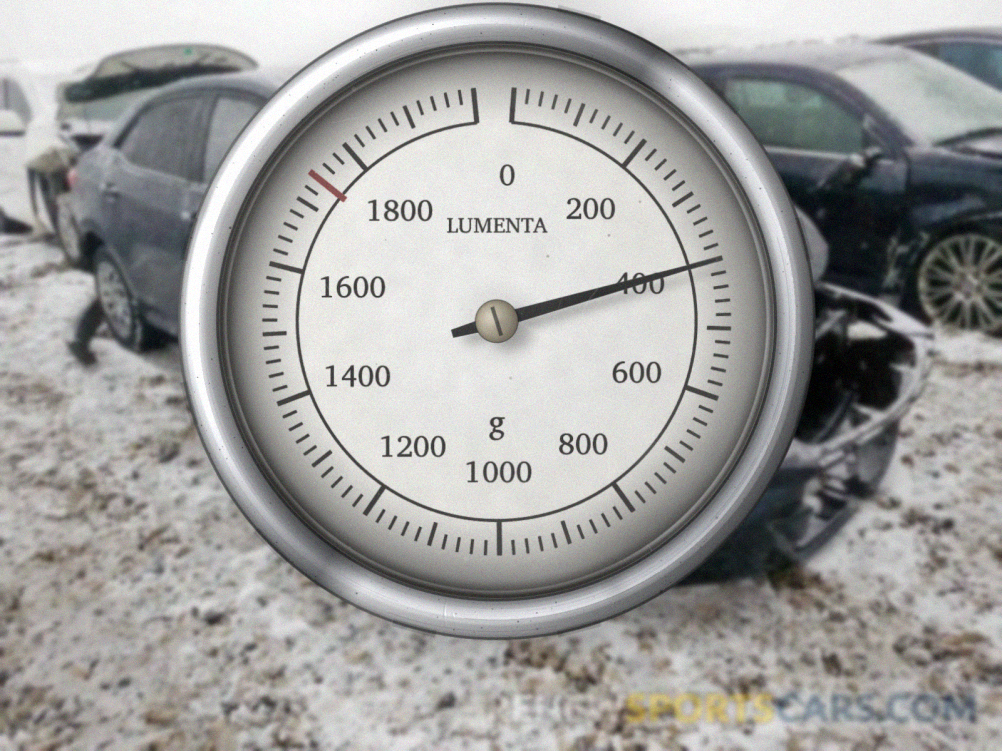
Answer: 400 g
